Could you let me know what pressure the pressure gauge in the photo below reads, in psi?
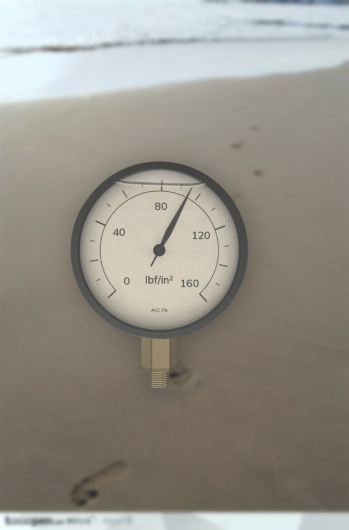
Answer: 95 psi
